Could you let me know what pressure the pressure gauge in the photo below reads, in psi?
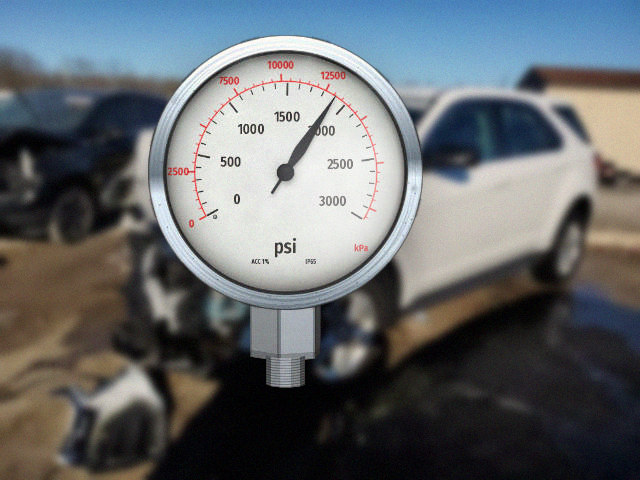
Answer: 1900 psi
